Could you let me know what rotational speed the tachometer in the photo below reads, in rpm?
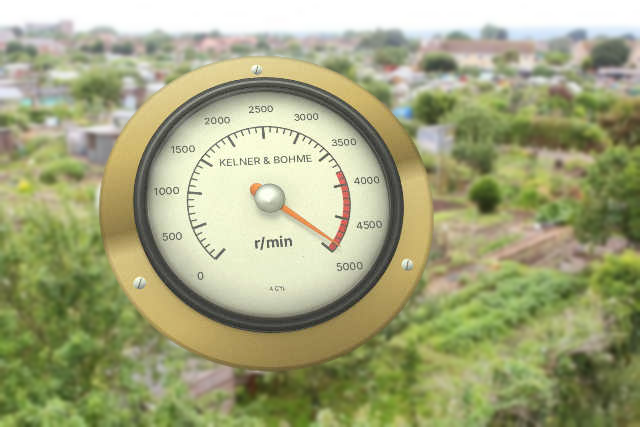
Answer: 4900 rpm
